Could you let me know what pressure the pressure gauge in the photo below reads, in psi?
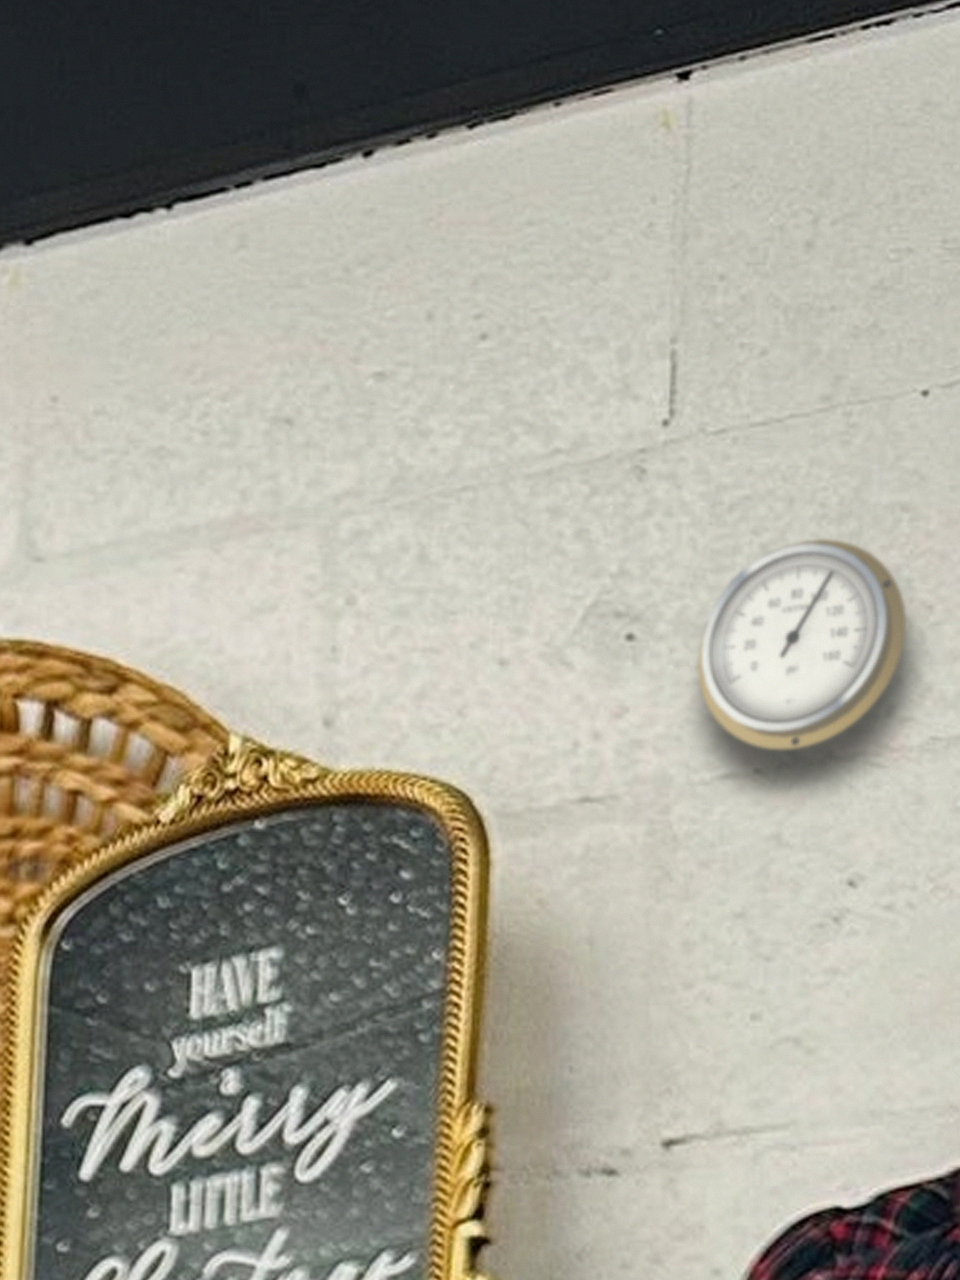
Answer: 100 psi
